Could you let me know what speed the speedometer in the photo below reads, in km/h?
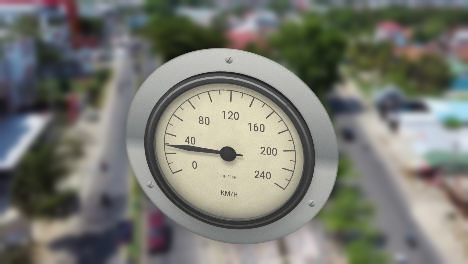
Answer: 30 km/h
